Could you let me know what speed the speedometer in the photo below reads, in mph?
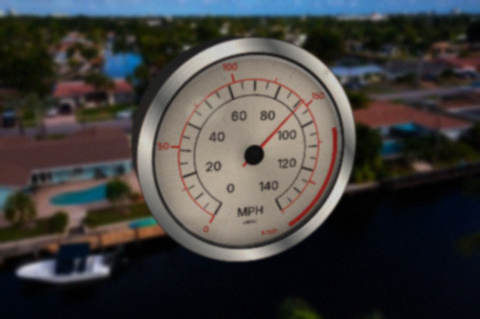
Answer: 90 mph
